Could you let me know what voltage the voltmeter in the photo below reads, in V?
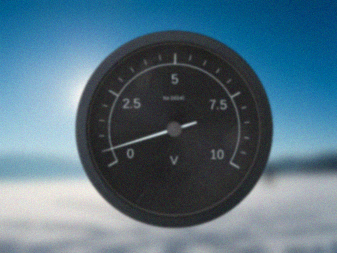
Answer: 0.5 V
